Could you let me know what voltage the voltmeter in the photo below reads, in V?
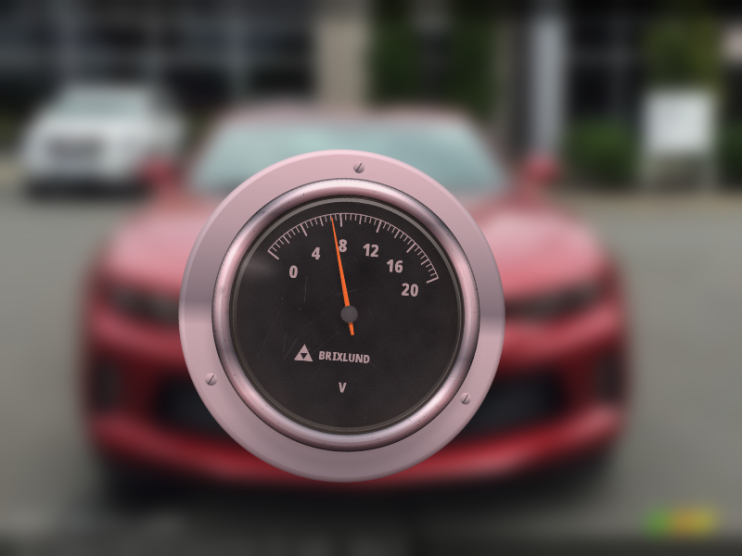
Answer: 7 V
